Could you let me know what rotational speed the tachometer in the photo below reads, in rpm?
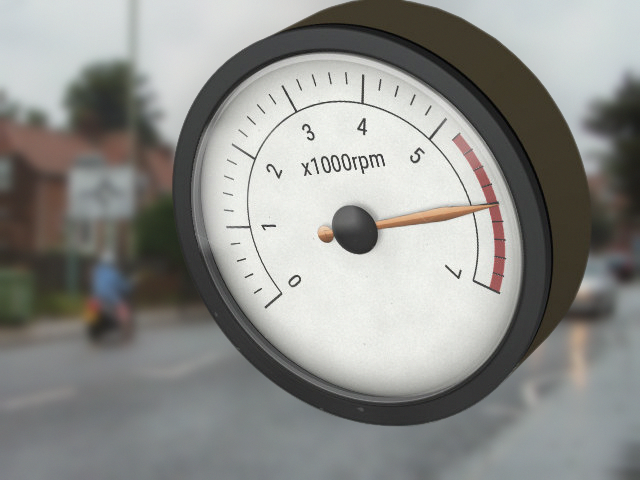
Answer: 6000 rpm
